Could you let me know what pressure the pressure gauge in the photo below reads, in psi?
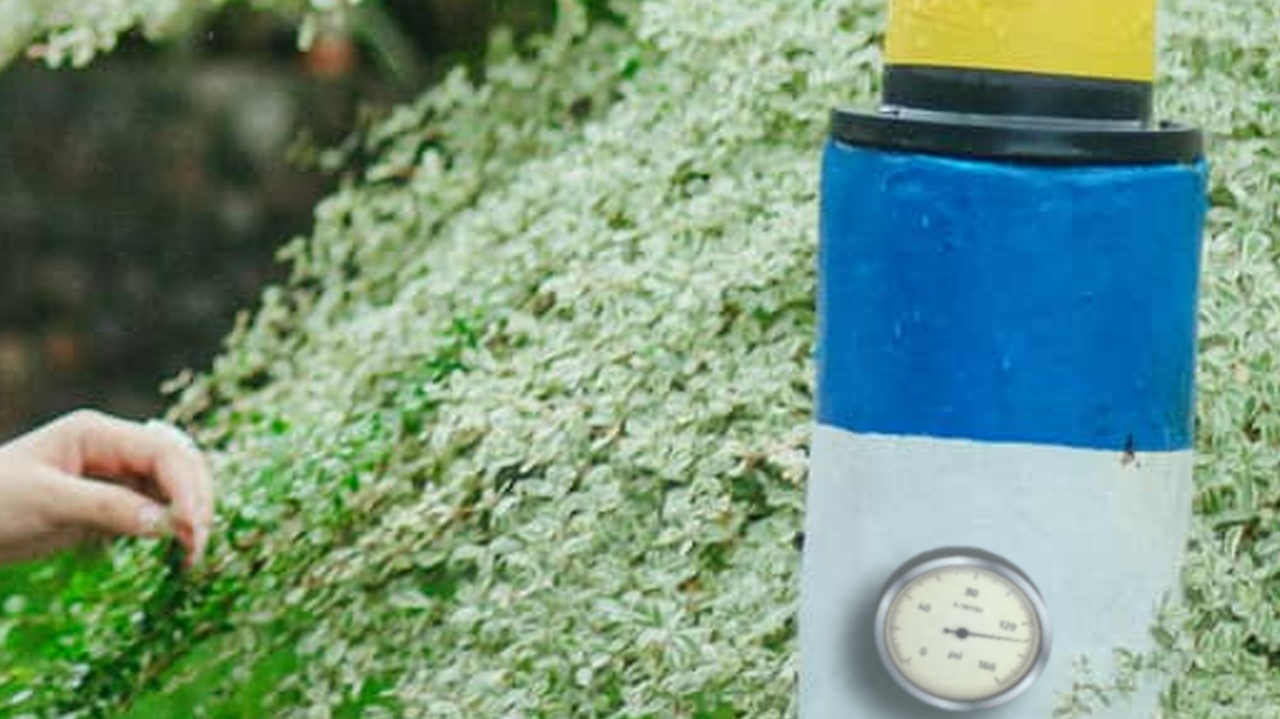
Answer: 130 psi
